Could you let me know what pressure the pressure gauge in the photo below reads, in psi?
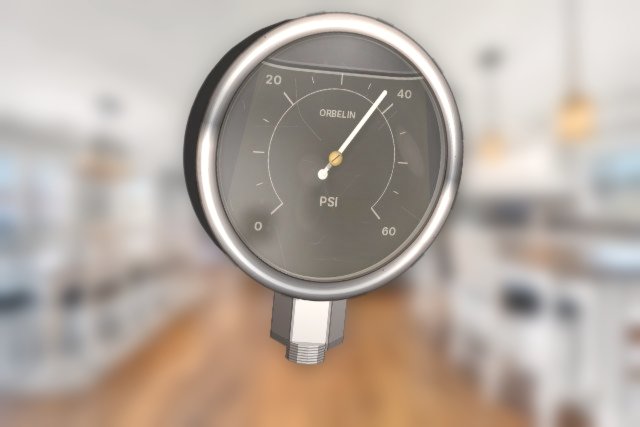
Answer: 37.5 psi
